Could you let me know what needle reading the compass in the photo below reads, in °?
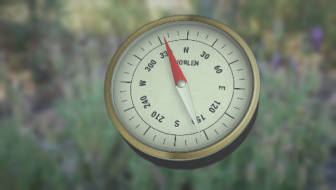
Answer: 335 °
